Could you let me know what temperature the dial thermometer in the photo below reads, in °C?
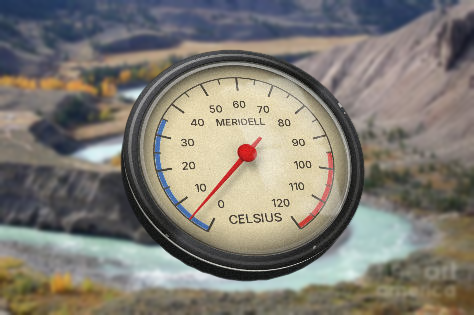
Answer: 5 °C
